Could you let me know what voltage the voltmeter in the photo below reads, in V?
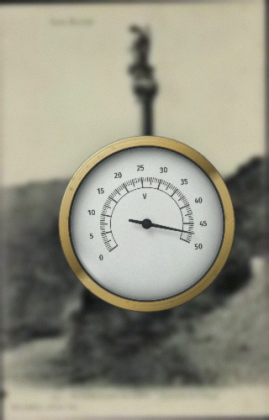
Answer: 47.5 V
